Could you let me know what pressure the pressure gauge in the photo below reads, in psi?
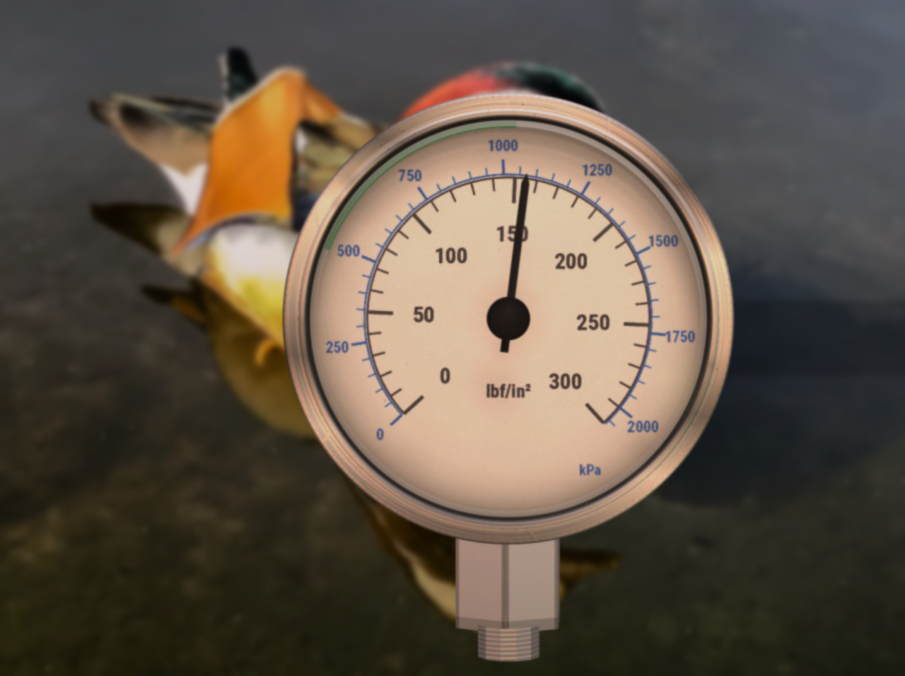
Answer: 155 psi
